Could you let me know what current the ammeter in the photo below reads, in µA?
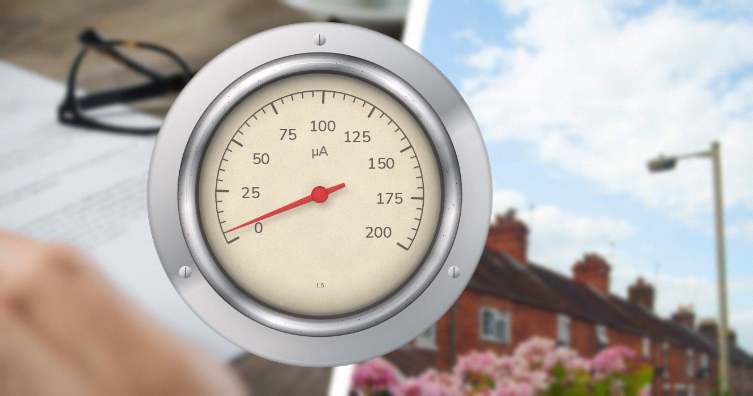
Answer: 5 µA
